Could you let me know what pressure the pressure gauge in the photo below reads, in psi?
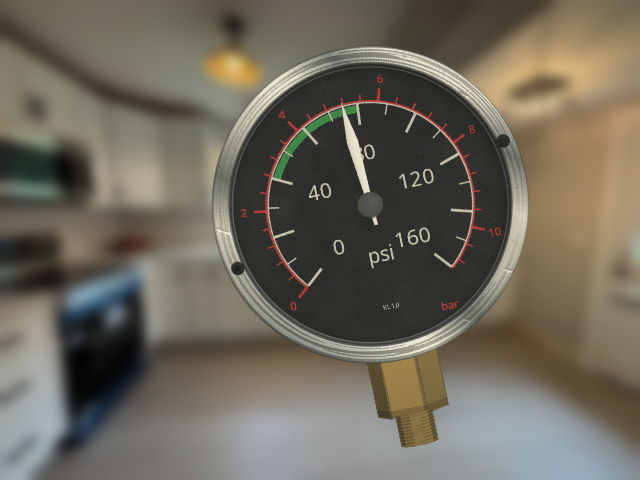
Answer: 75 psi
